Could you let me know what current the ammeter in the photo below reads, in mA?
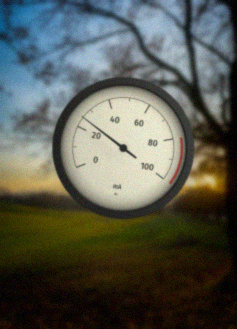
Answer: 25 mA
